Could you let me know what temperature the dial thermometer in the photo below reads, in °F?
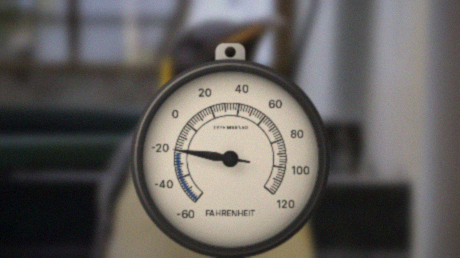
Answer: -20 °F
